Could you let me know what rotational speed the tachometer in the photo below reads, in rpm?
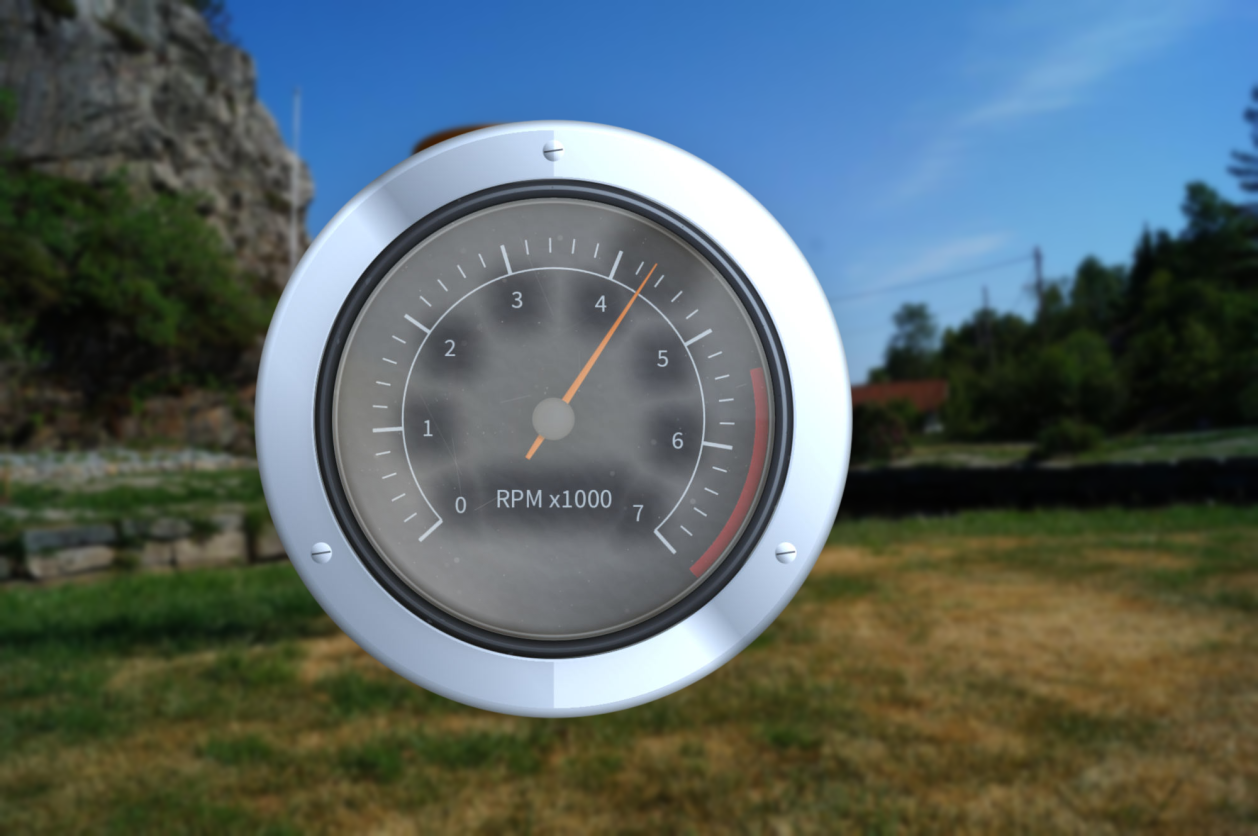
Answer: 4300 rpm
